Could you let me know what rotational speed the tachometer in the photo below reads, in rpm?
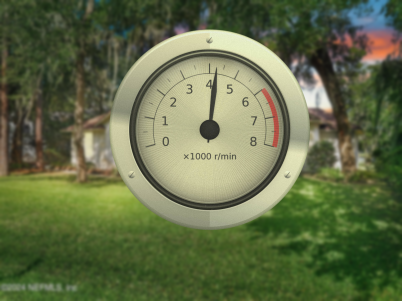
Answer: 4250 rpm
